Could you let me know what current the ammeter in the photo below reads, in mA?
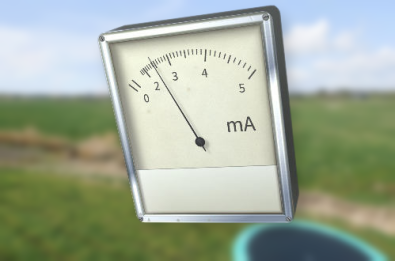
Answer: 2.5 mA
